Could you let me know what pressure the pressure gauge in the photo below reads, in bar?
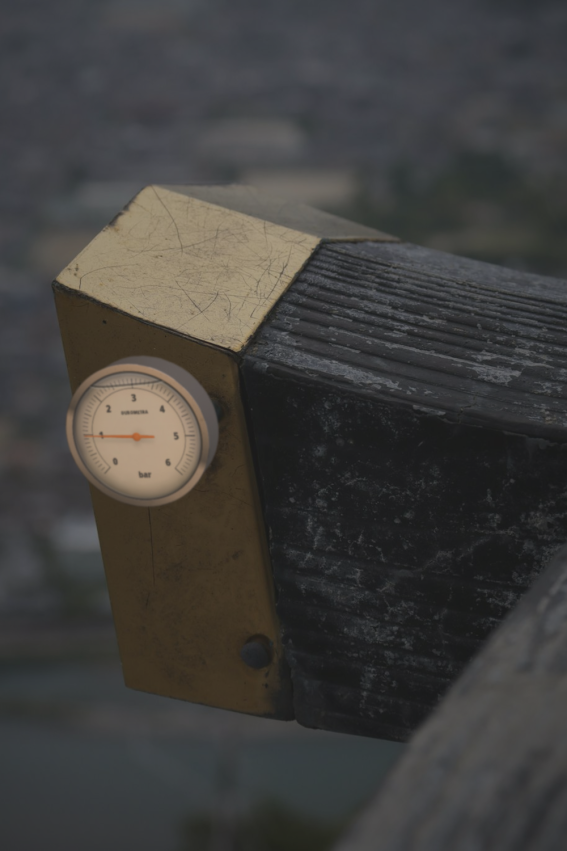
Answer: 1 bar
